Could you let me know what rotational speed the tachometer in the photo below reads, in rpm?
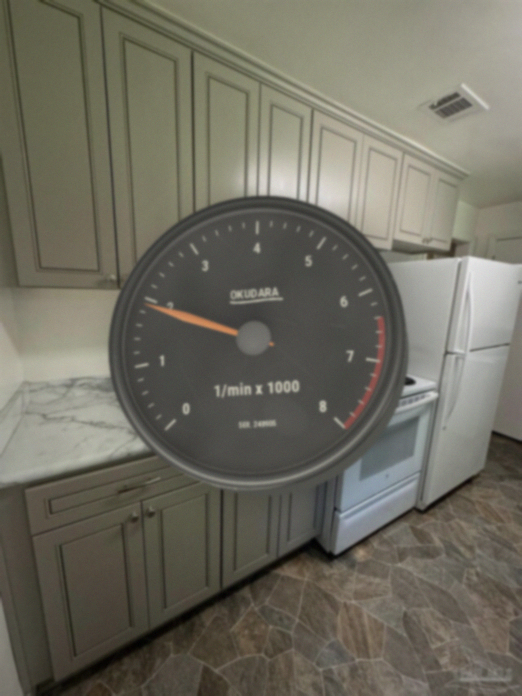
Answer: 1900 rpm
